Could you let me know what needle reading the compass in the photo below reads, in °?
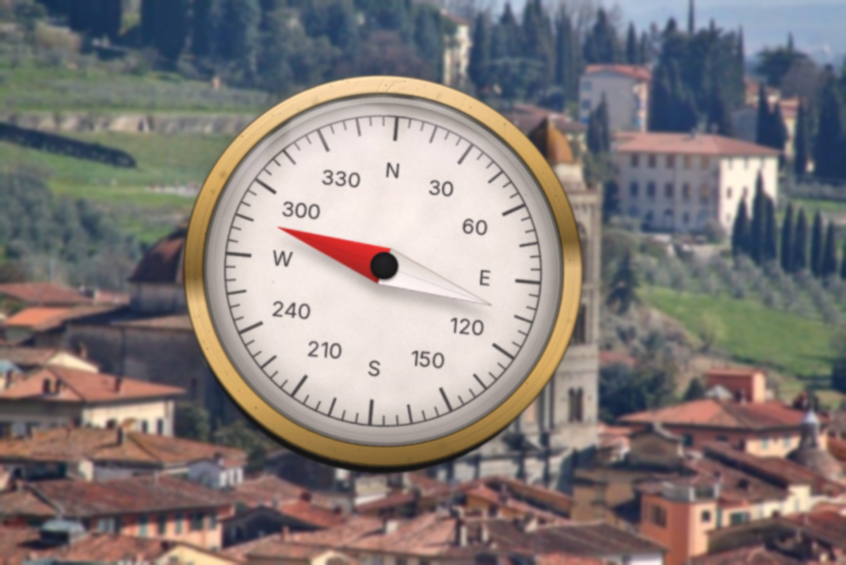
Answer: 285 °
